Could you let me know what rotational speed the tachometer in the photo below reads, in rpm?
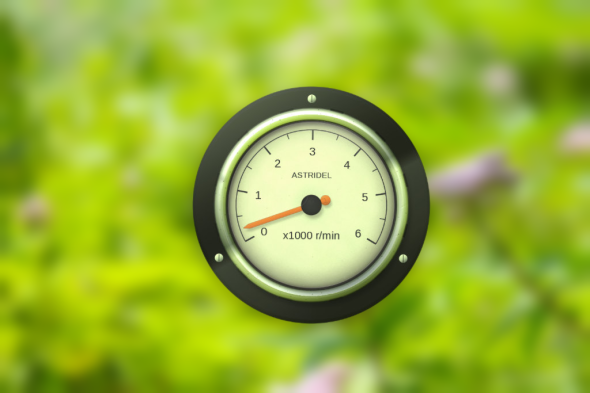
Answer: 250 rpm
